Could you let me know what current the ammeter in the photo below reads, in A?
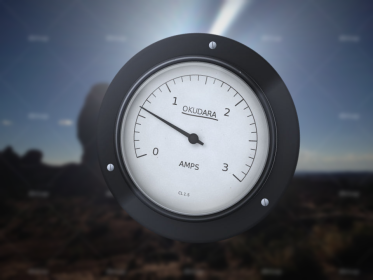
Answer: 0.6 A
